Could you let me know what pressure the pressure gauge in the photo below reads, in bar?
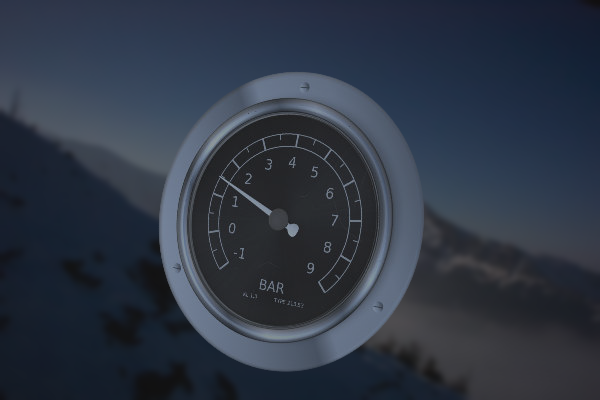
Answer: 1.5 bar
